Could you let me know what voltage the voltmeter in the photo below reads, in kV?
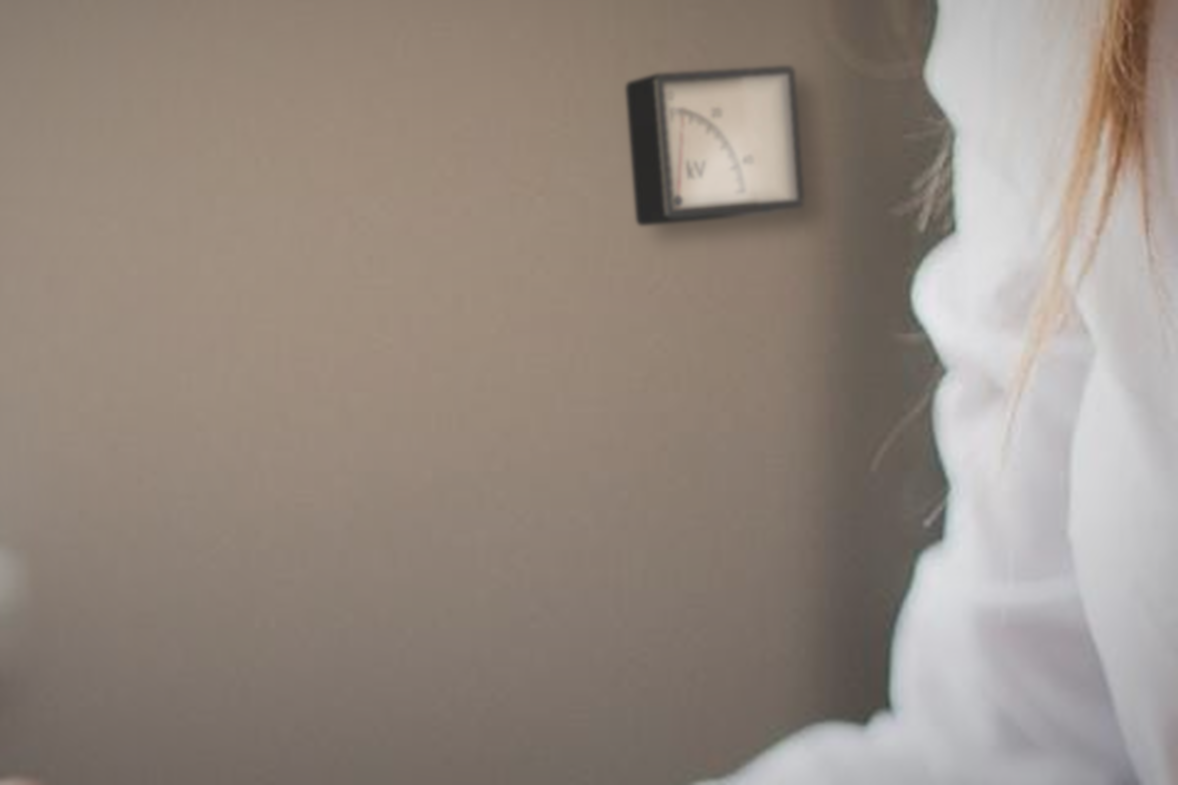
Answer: 5 kV
